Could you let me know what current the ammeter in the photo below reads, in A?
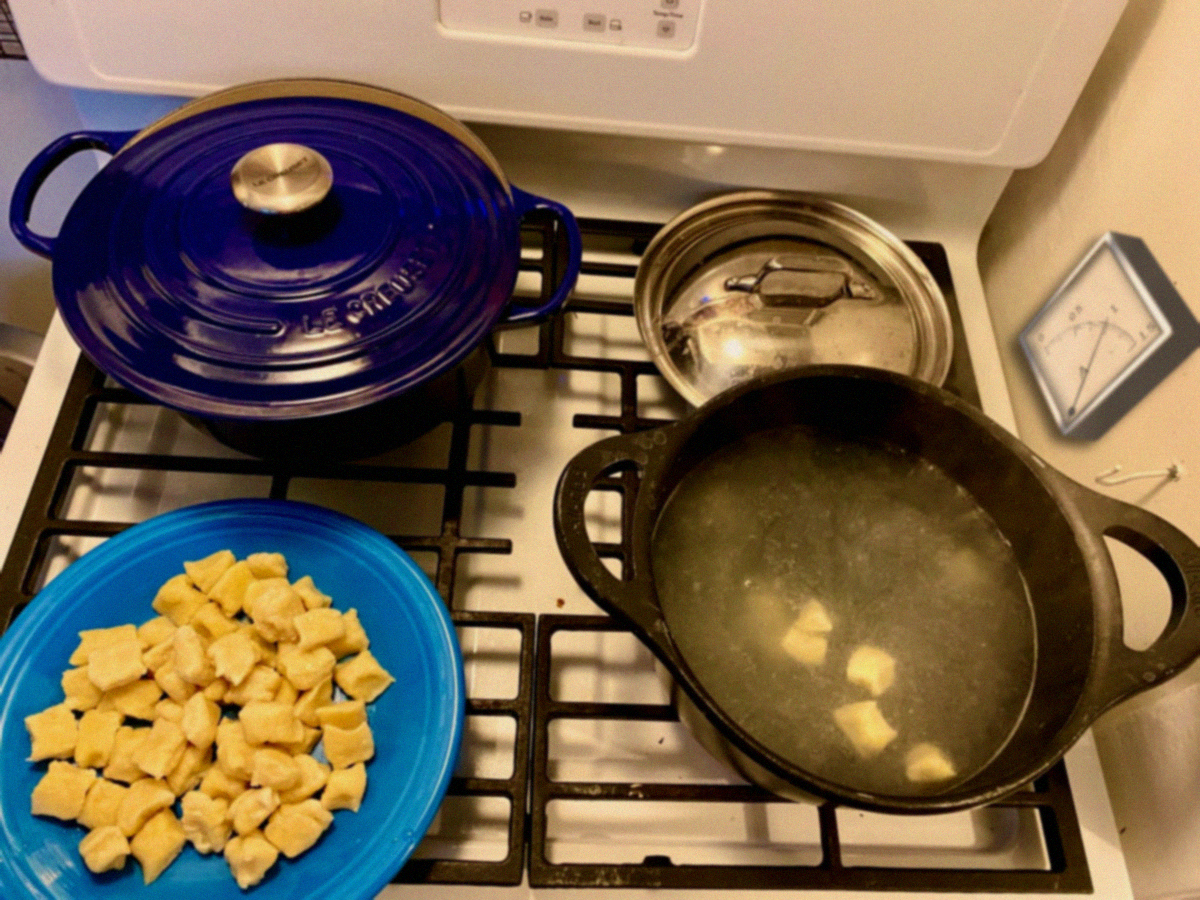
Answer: 1 A
